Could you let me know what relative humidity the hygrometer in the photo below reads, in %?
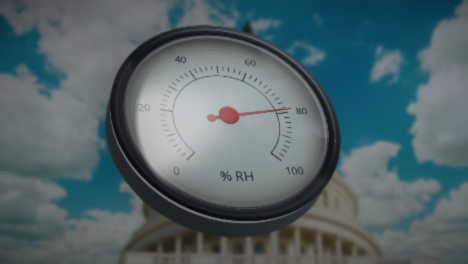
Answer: 80 %
